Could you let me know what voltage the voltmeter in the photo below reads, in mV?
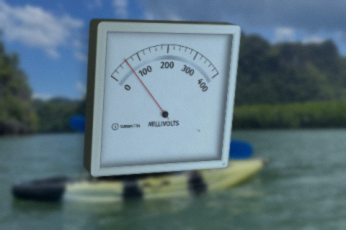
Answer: 60 mV
